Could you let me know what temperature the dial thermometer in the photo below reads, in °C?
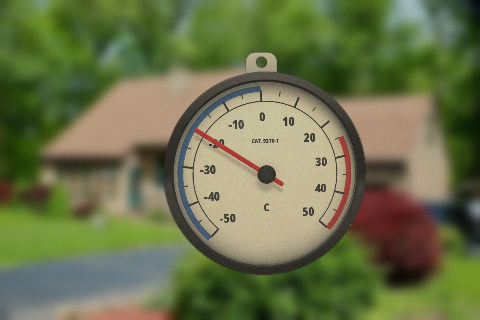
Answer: -20 °C
